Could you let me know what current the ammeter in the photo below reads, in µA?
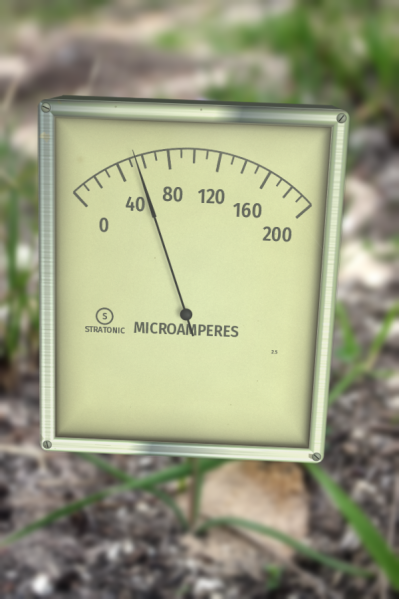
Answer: 55 µA
